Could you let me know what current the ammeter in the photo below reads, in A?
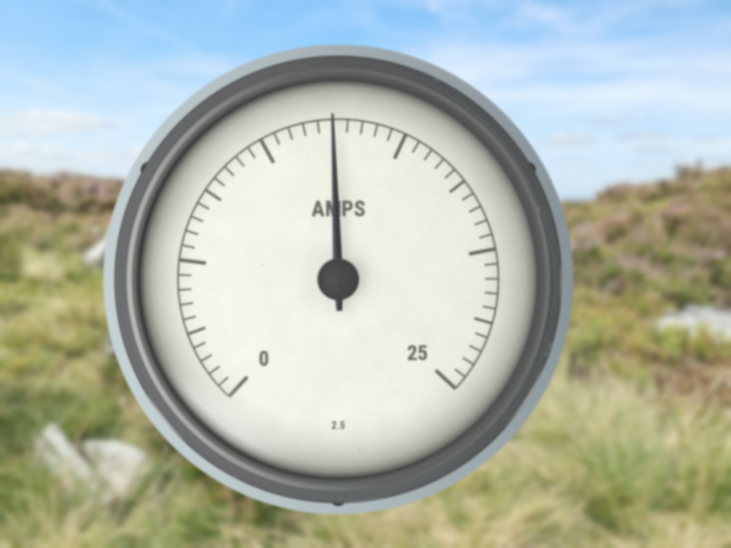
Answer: 12.5 A
